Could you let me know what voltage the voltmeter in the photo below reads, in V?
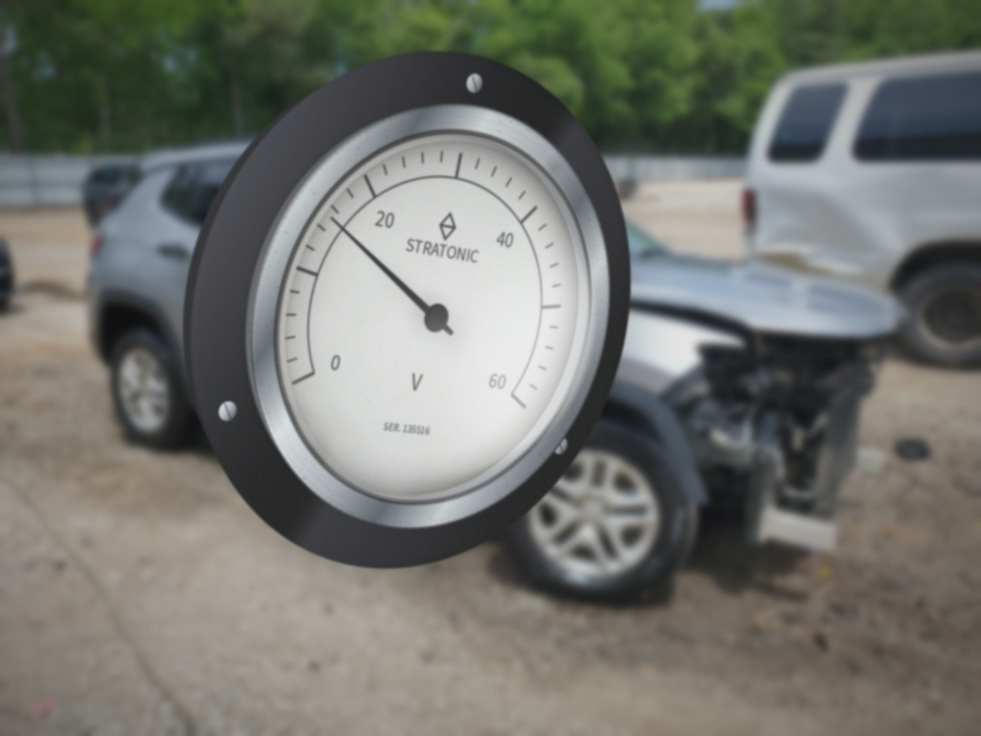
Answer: 15 V
